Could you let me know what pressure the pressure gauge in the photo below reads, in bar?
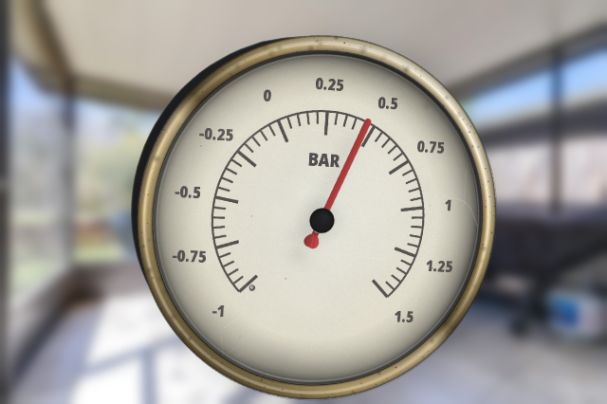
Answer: 0.45 bar
